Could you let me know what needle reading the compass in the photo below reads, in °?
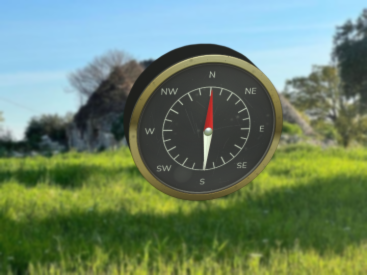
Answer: 0 °
